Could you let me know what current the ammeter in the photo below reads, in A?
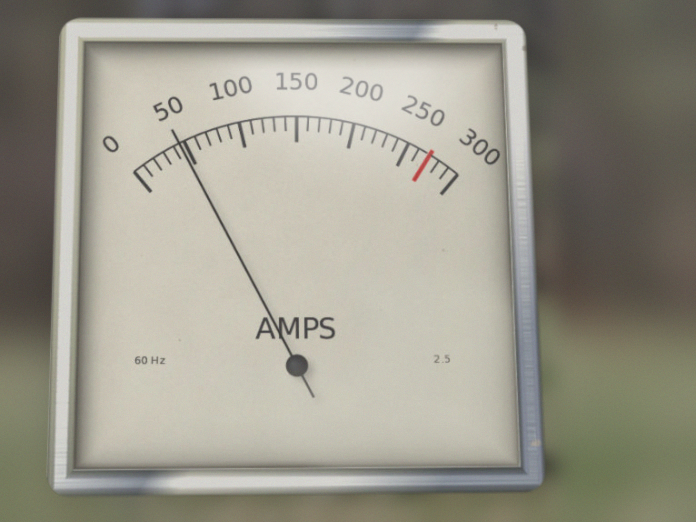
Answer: 45 A
